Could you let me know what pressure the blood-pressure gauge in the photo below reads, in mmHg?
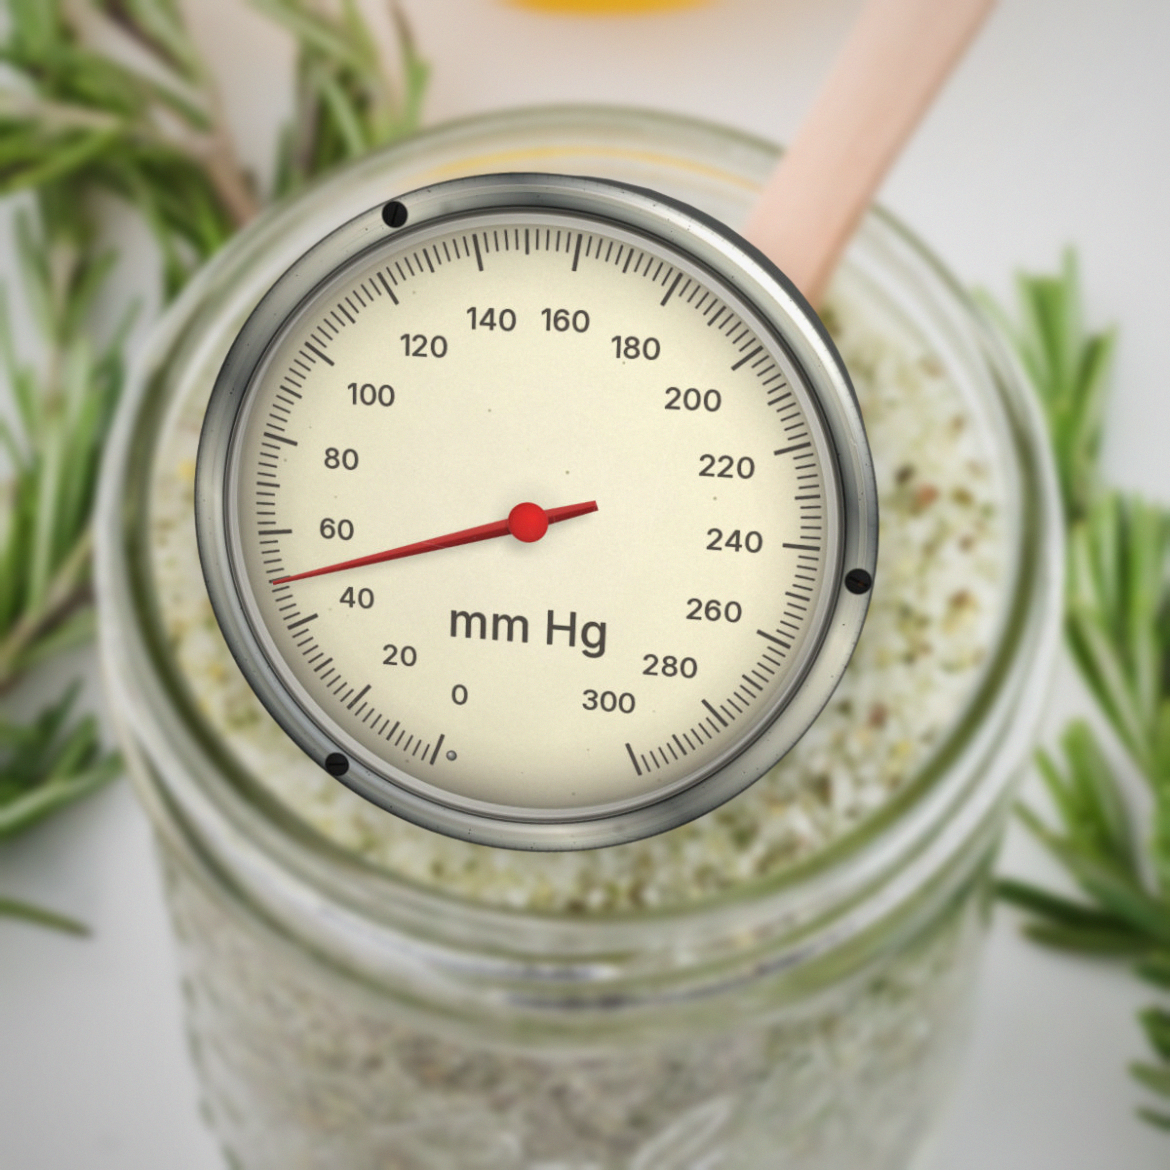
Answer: 50 mmHg
